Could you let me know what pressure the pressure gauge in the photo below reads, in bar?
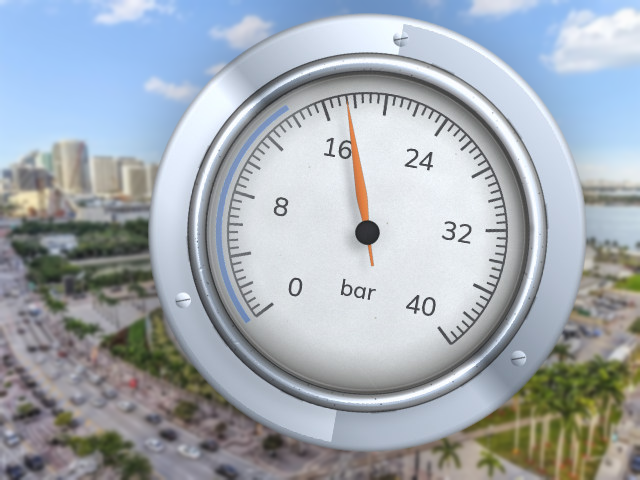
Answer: 17.5 bar
